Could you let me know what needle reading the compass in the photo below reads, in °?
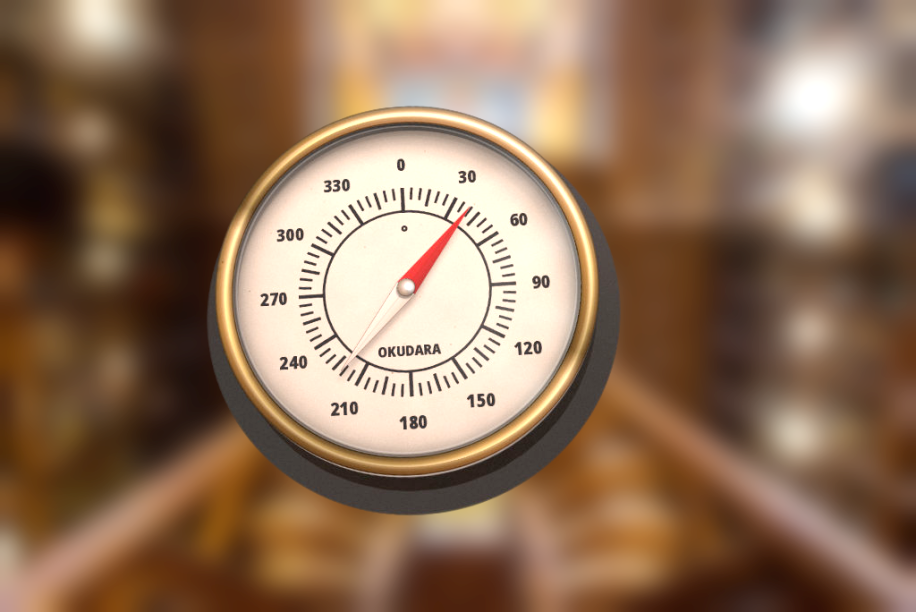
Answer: 40 °
